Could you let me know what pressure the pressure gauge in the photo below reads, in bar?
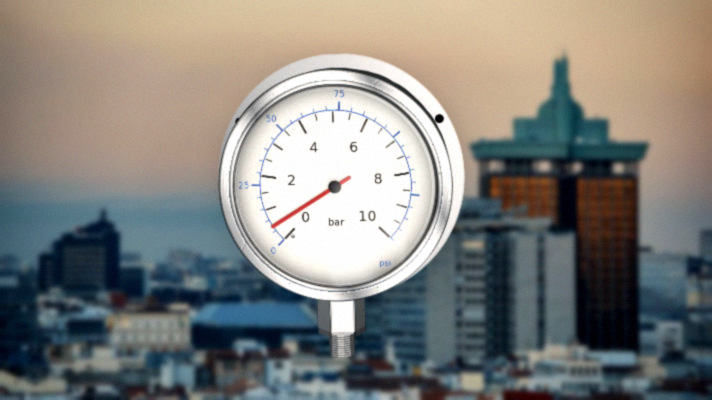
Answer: 0.5 bar
